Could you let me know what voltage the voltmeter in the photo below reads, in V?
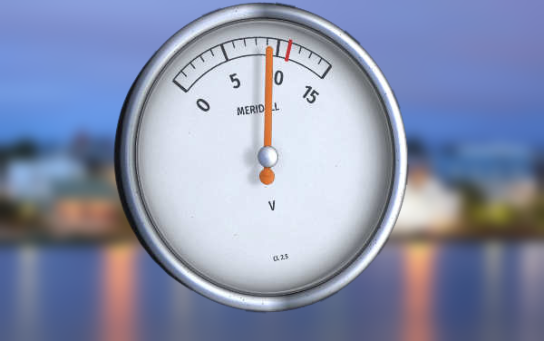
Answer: 9 V
